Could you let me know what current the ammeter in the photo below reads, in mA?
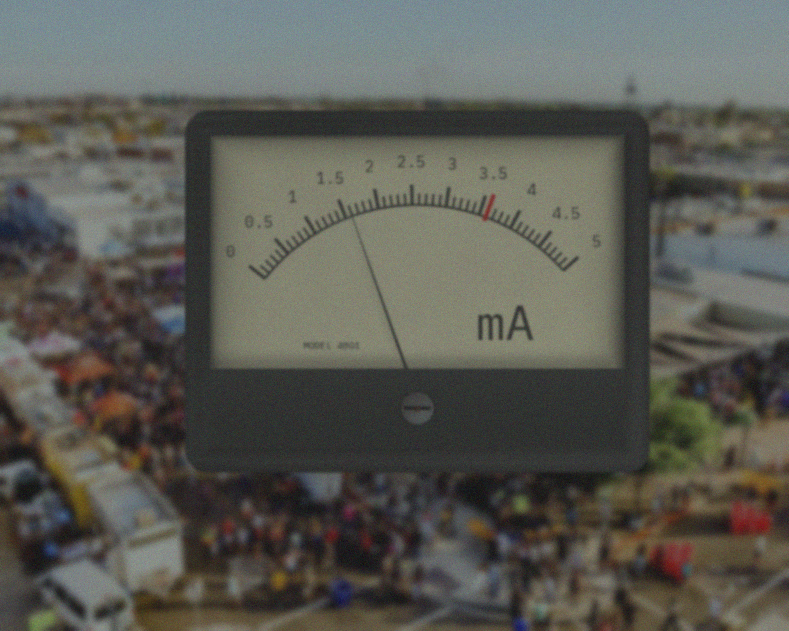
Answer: 1.6 mA
